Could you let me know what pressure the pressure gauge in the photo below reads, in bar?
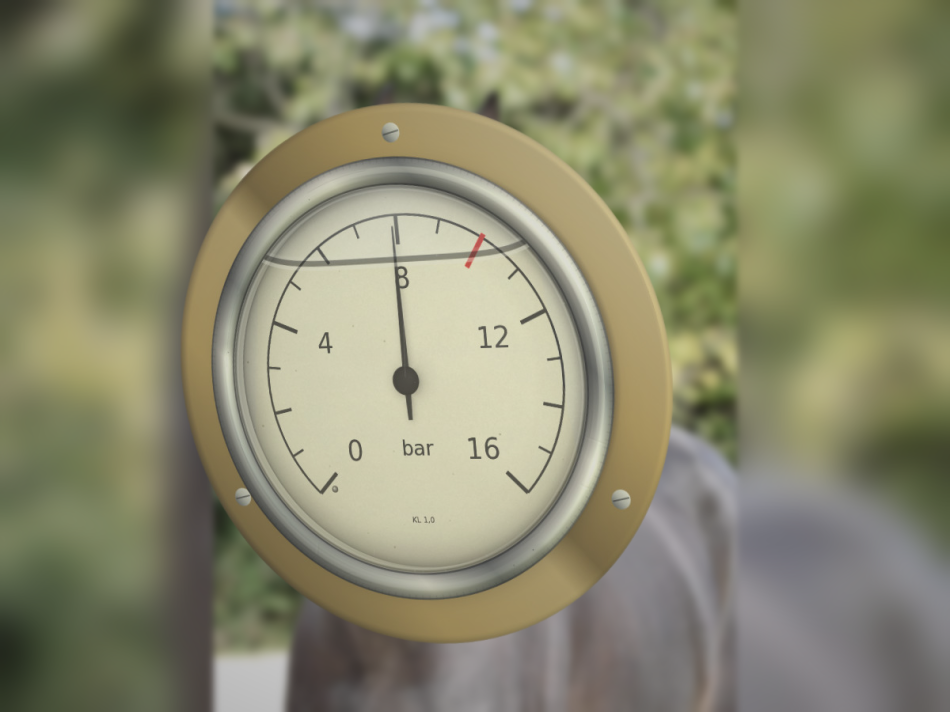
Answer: 8 bar
